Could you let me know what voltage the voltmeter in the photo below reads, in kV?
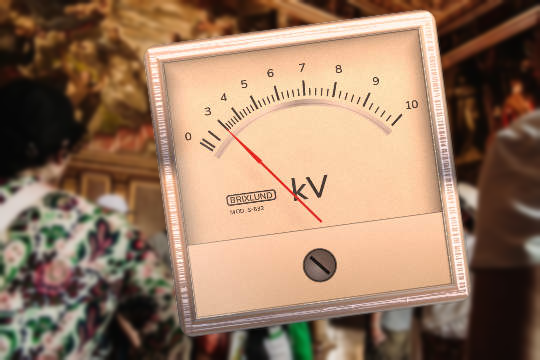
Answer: 3 kV
